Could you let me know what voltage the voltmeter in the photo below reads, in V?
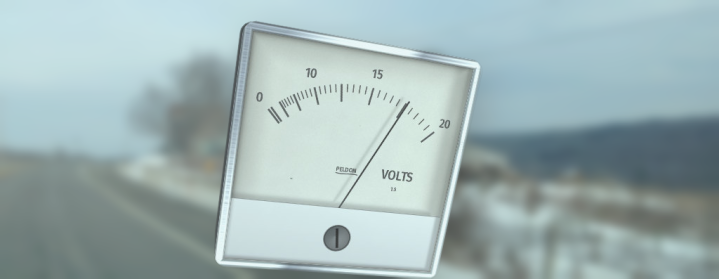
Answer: 17.5 V
